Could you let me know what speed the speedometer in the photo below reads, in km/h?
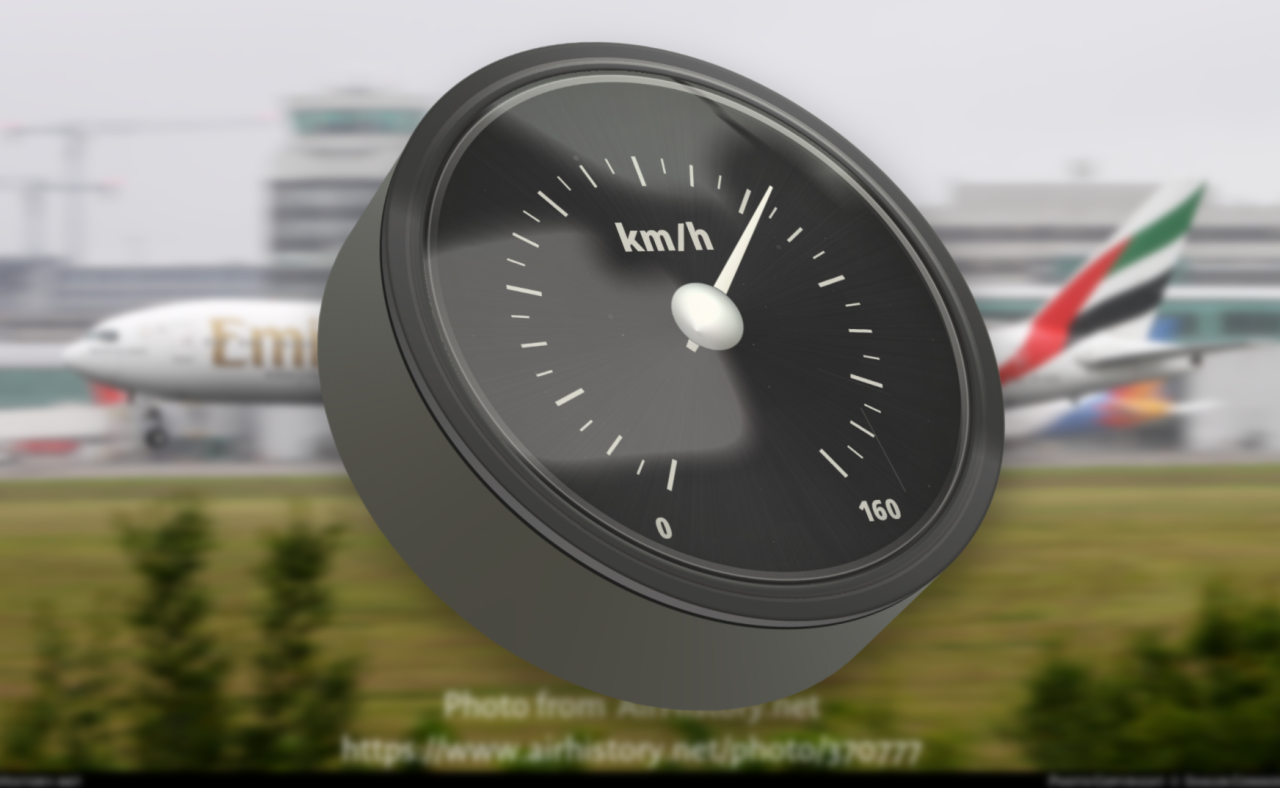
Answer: 102.5 km/h
